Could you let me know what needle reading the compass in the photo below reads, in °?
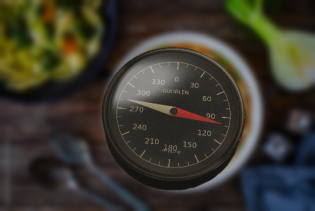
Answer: 100 °
